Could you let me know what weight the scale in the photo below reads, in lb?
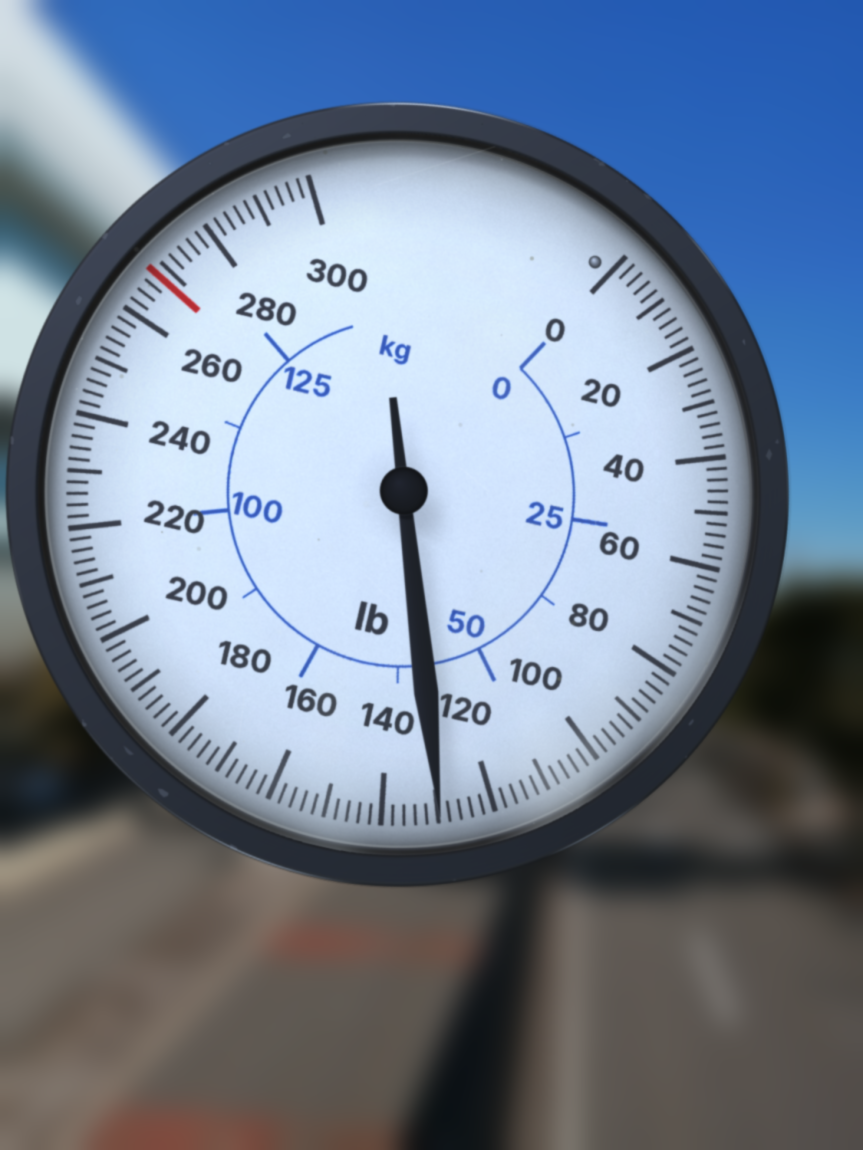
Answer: 130 lb
